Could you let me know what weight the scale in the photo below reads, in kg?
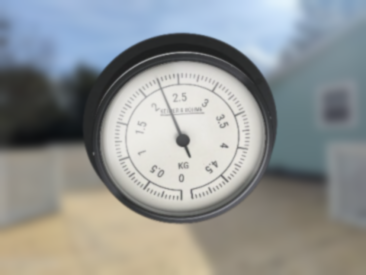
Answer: 2.25 kg
